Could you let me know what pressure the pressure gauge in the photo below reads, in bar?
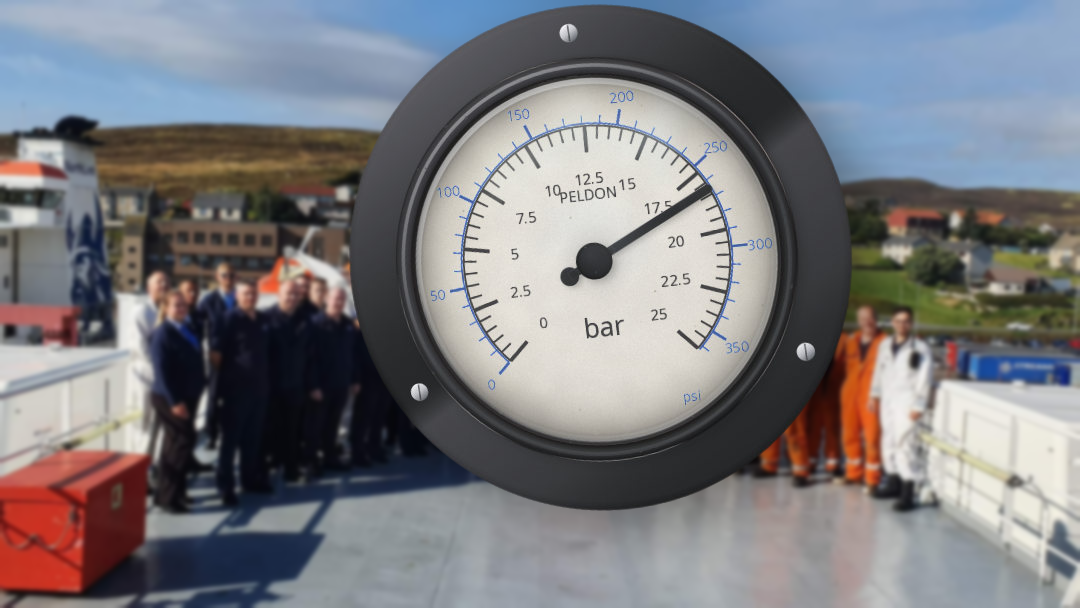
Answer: 18.25 bar
